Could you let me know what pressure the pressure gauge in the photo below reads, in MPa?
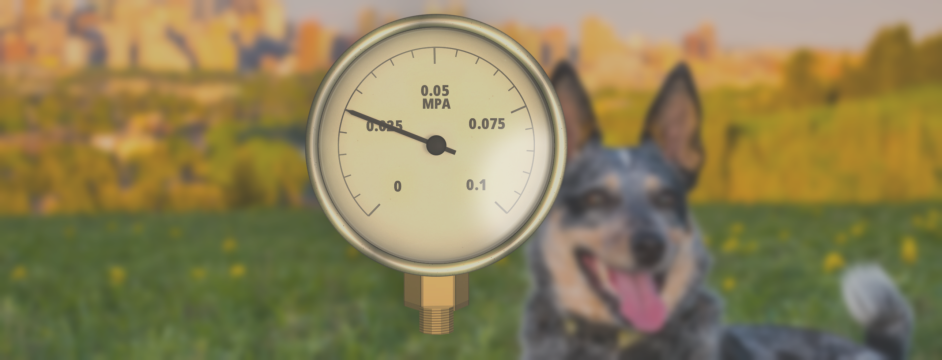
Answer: 0.025 MPa
